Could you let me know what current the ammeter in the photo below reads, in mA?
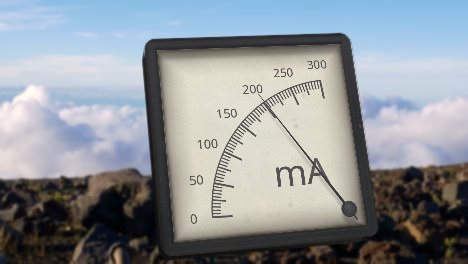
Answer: 200 mA
